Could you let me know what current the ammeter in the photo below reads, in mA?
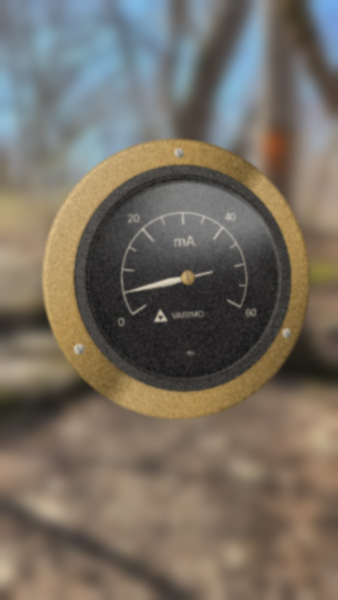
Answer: 5 mA
